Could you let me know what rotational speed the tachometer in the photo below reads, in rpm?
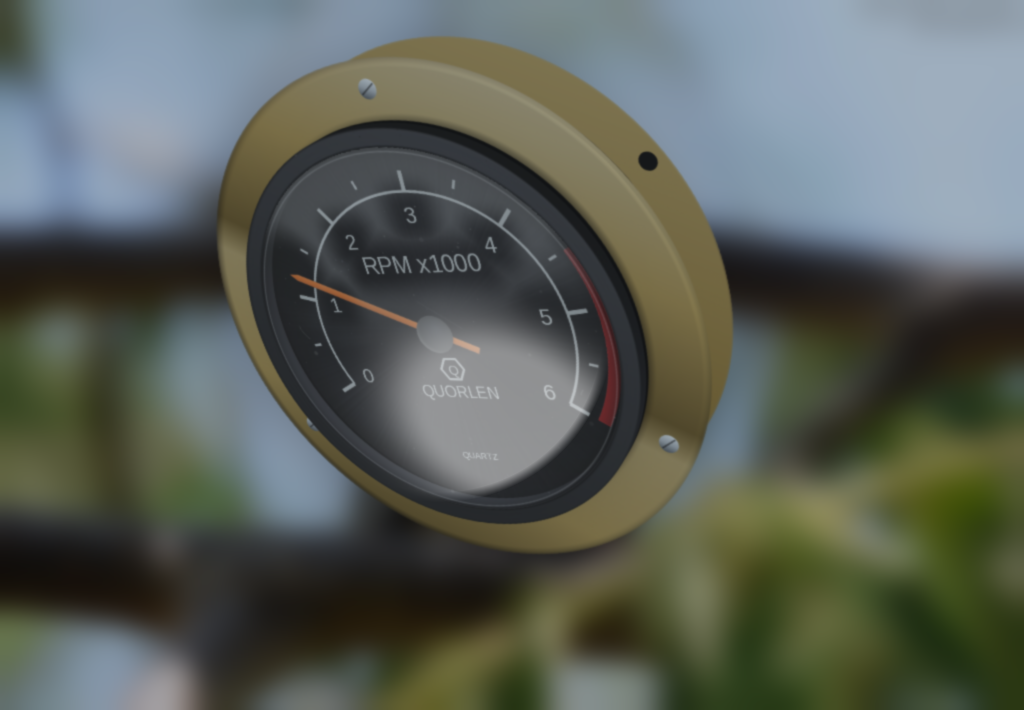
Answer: 1250 rpm
